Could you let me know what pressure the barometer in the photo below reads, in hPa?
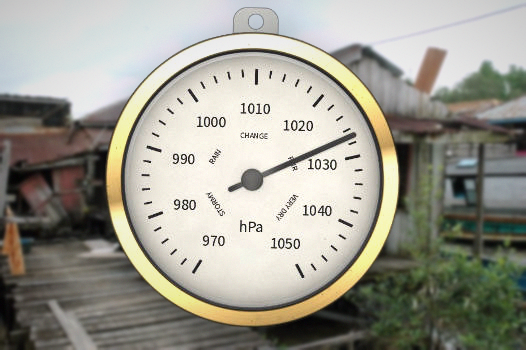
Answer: 1027 hPa
